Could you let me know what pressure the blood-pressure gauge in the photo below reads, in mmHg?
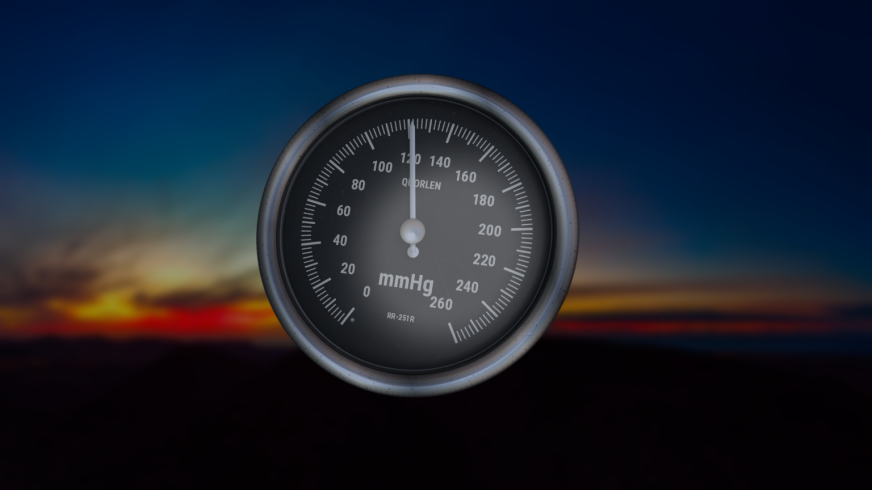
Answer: 122 mmHg
